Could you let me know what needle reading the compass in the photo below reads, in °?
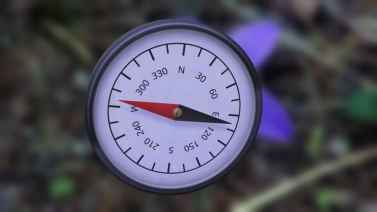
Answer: 277.5 °
